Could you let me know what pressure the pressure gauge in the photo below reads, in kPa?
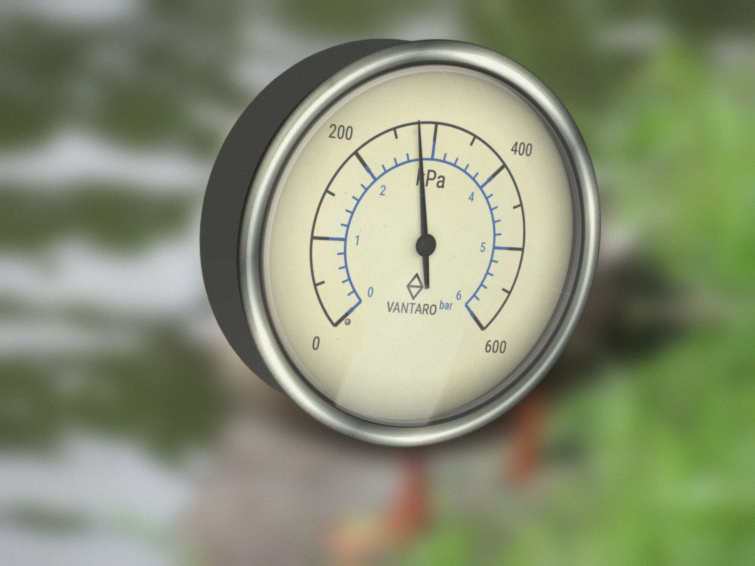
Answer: 275 kPa
